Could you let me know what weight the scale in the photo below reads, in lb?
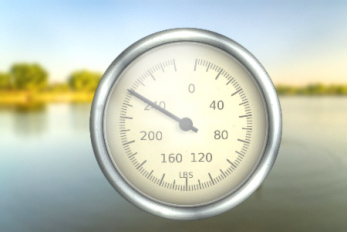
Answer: 240 lb
